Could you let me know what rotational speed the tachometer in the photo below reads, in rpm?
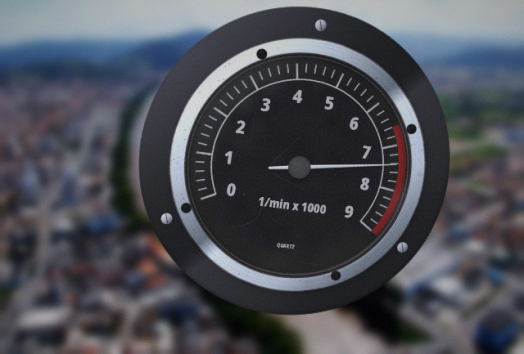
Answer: 7400 rpm
